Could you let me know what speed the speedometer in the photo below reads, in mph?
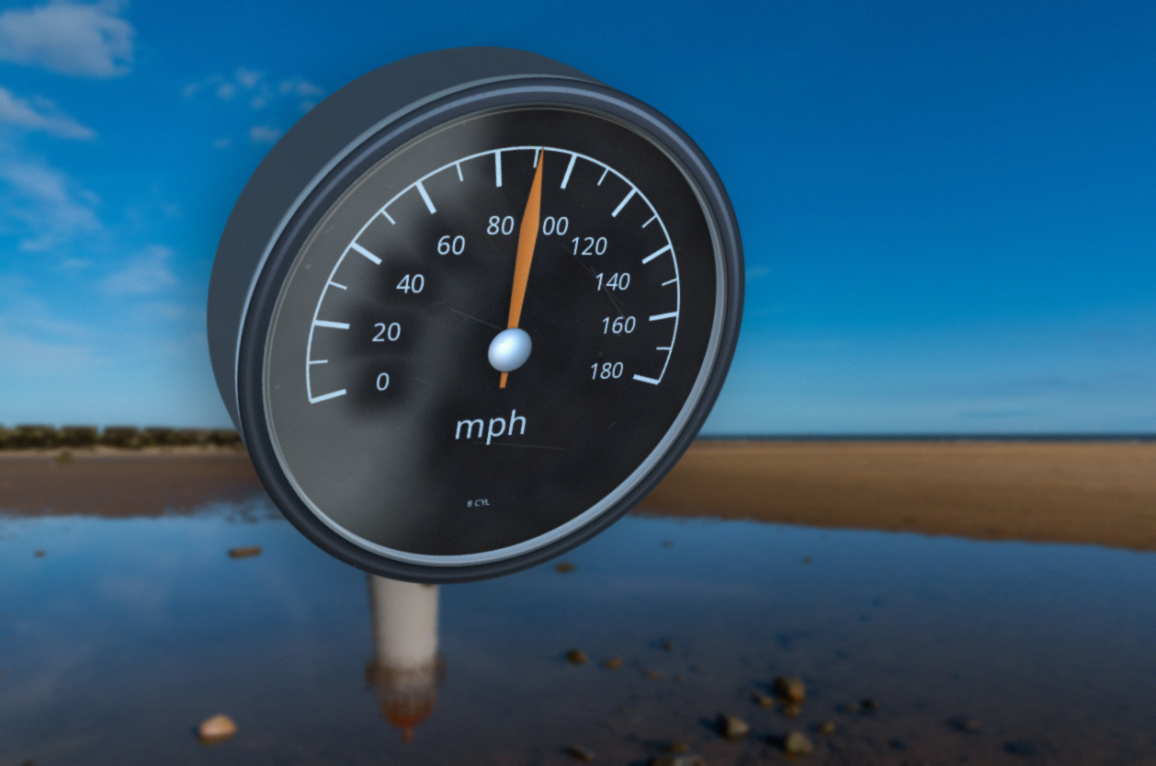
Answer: 90 mph
